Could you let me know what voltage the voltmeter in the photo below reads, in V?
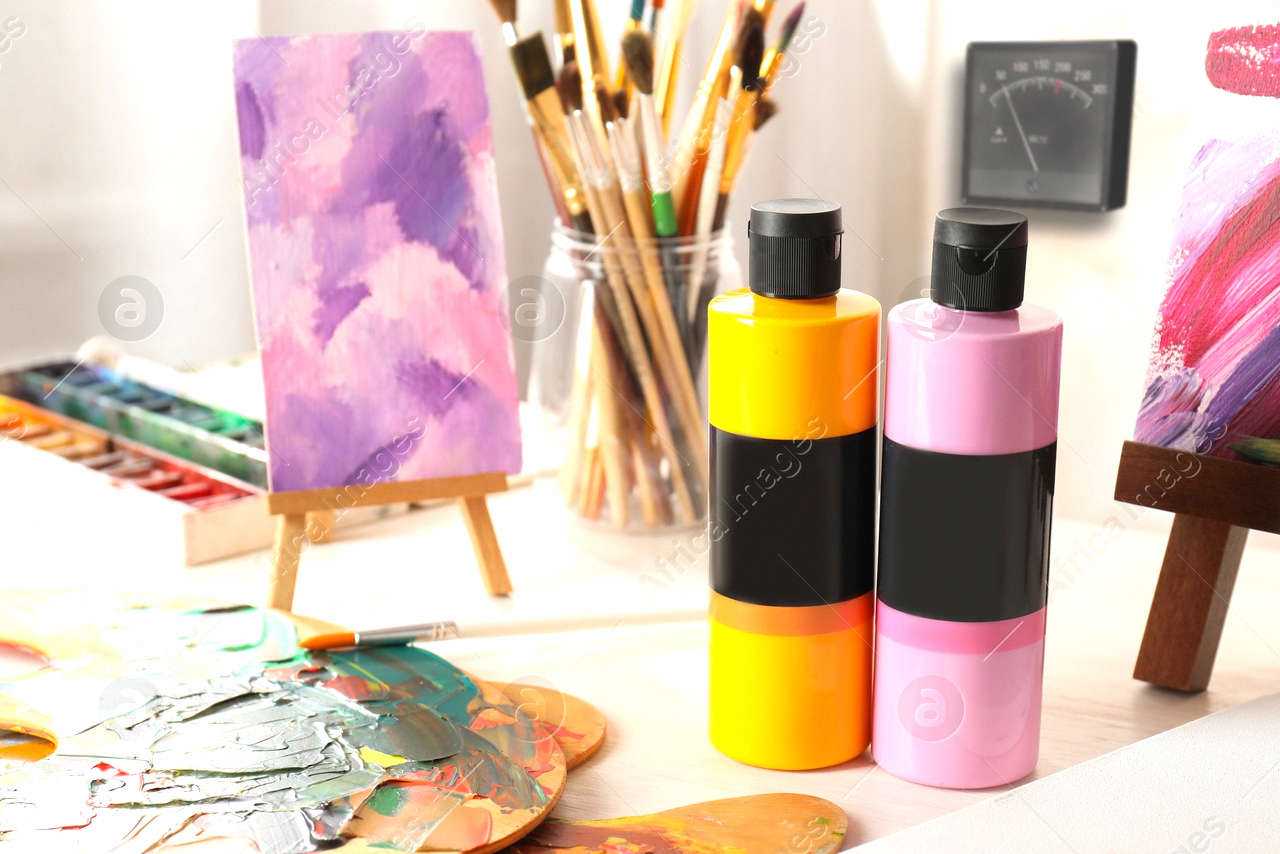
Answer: 50 V
